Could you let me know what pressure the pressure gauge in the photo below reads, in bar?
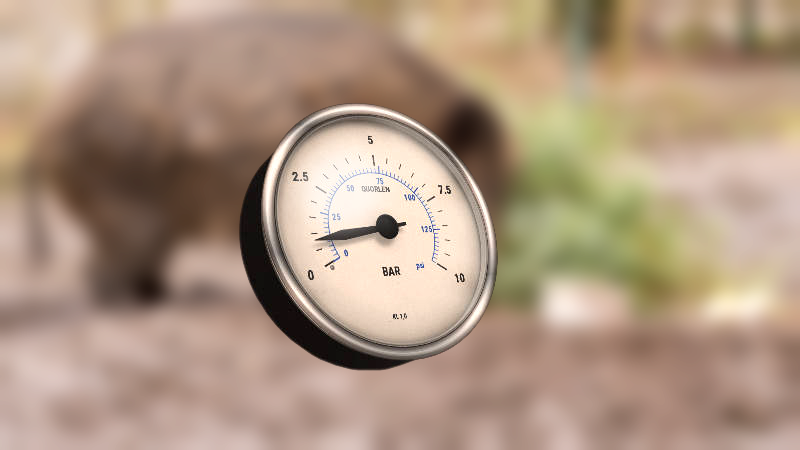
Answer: 0.75 bar
